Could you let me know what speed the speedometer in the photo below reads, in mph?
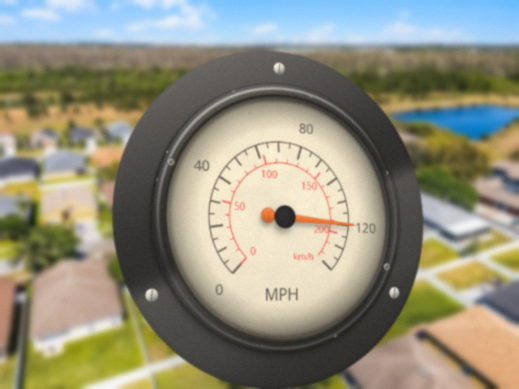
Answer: 120 mph
